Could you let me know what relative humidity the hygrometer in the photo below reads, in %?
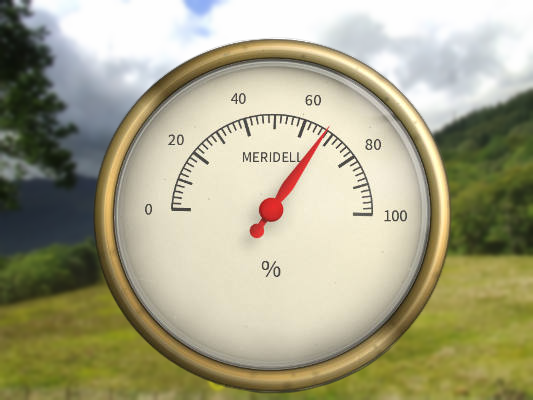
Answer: 68 %
